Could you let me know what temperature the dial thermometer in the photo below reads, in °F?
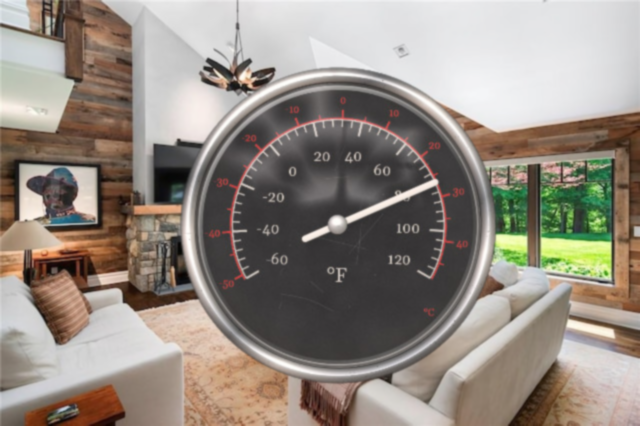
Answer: 80 °F
